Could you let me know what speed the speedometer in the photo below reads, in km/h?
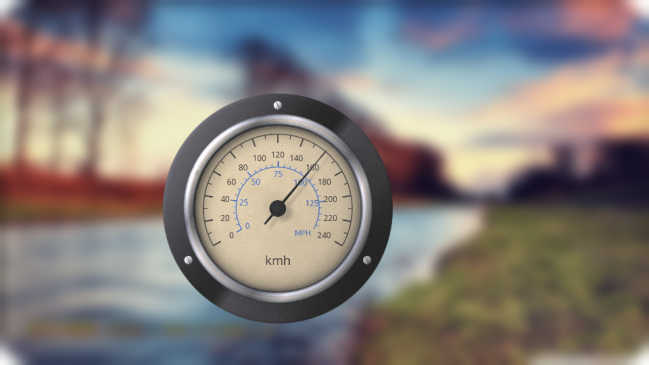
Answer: 160 km/h
